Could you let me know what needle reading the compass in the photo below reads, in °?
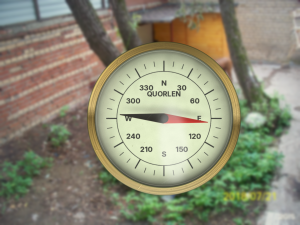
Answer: 95 °
